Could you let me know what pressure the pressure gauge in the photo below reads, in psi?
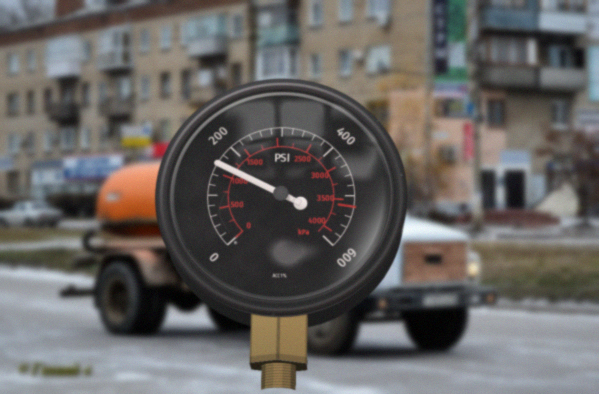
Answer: 160 psi
